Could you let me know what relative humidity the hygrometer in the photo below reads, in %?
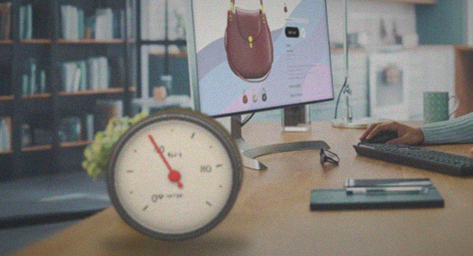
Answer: 40 %
